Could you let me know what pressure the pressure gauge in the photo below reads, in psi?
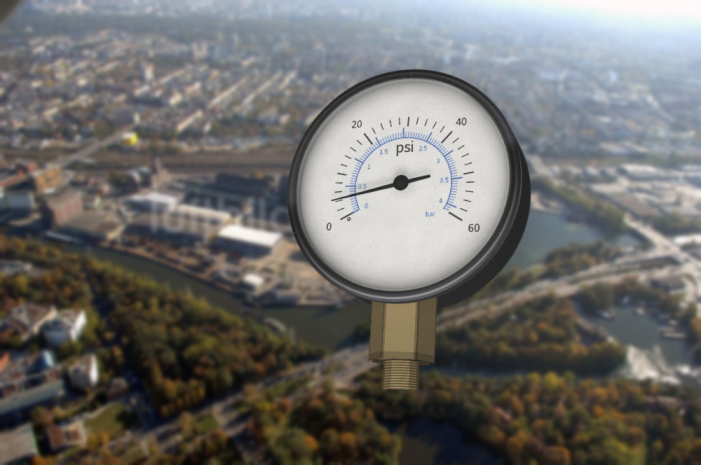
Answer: 4 psi
